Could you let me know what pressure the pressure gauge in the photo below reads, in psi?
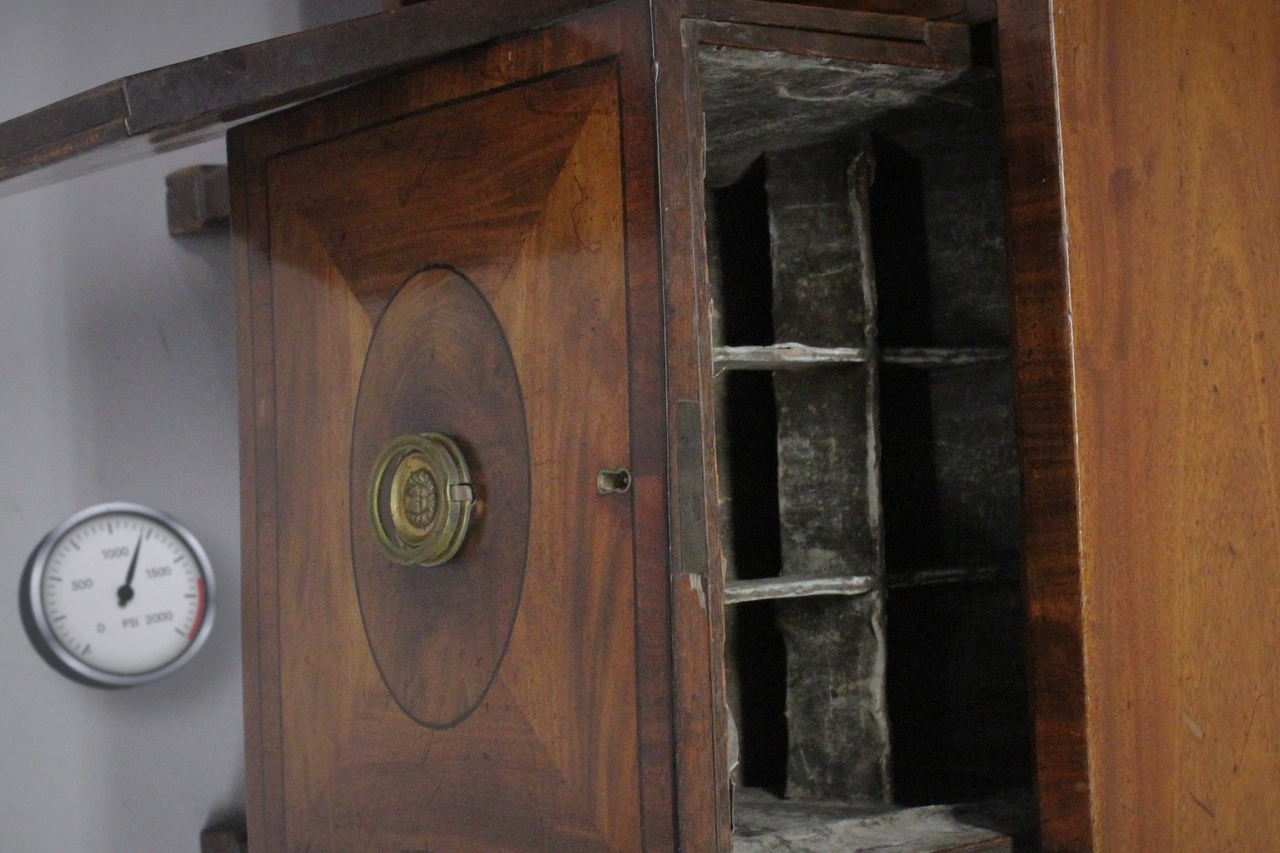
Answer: 1200 psi
